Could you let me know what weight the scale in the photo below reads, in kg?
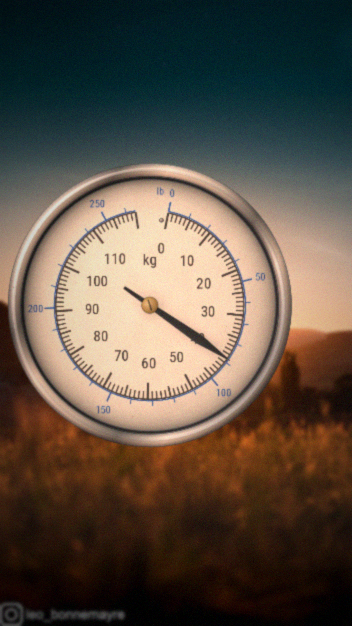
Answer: 40 kg
